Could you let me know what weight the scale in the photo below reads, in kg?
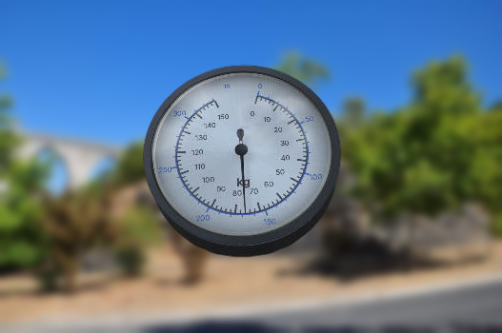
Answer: 76 kg
